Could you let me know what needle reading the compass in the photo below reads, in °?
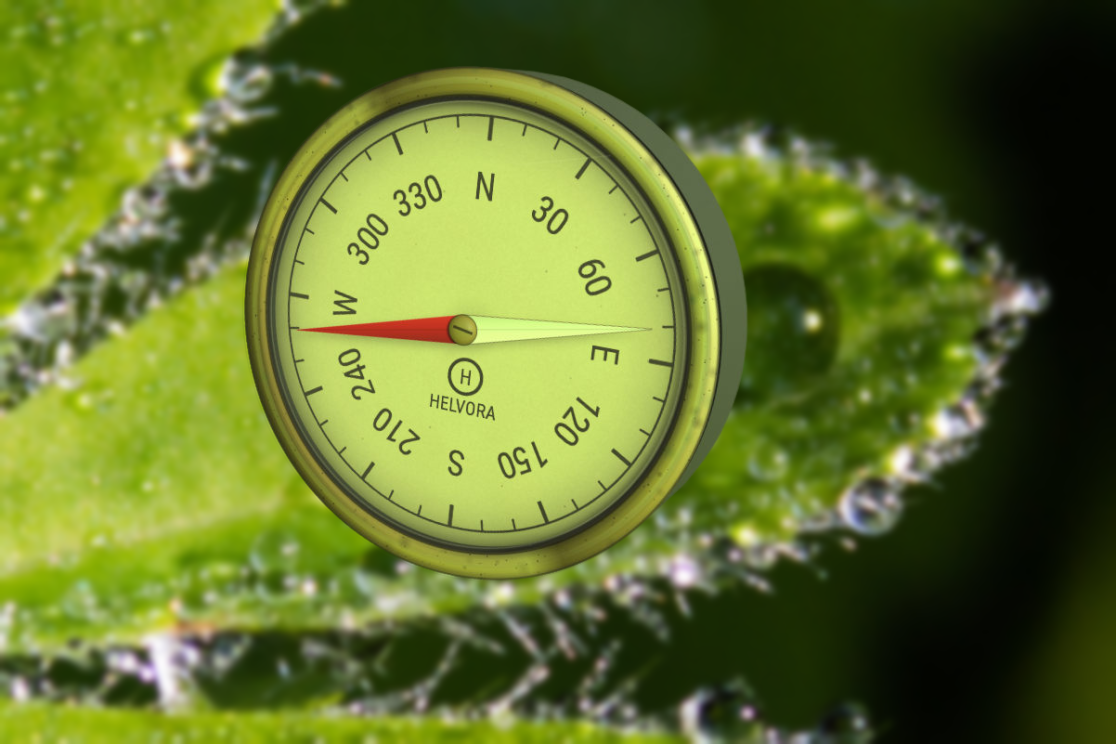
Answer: 260 °
